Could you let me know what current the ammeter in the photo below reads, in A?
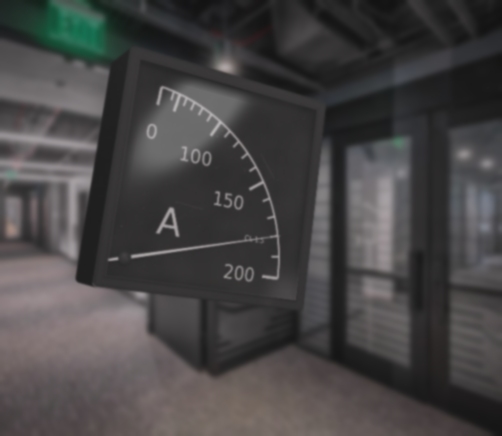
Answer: 180 A
